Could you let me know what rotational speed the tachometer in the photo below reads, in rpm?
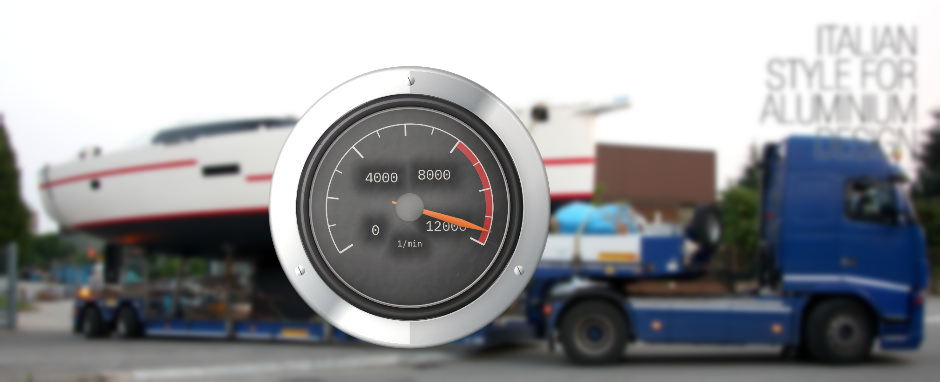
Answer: 11500 rpm
